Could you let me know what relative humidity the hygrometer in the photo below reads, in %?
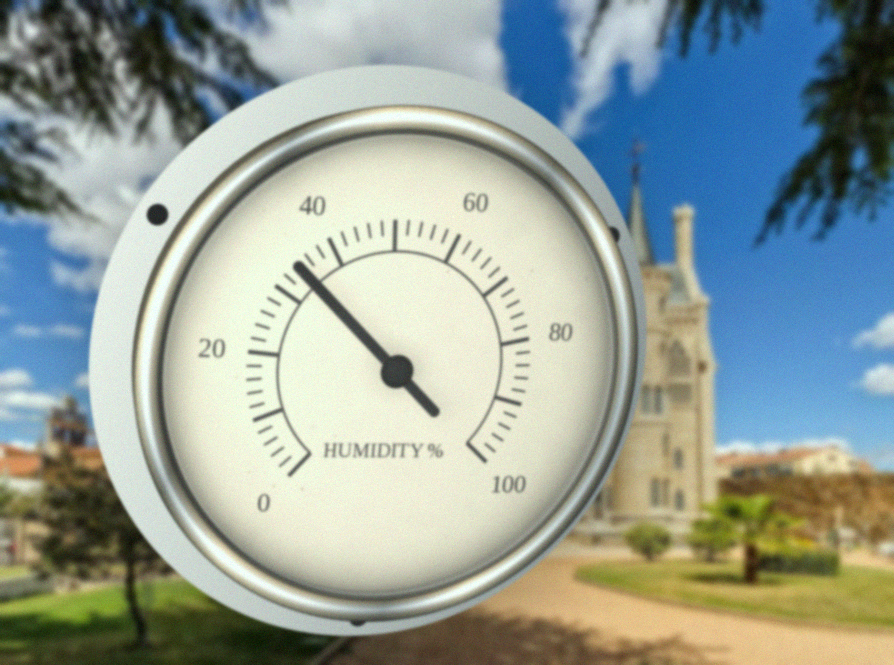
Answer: 34 %
